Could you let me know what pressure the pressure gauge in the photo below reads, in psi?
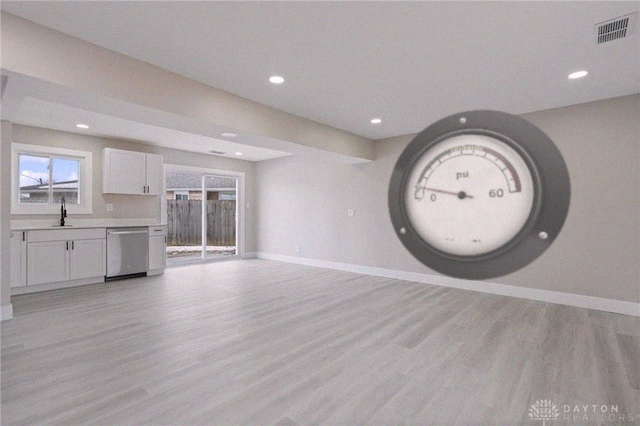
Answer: 5 psi
